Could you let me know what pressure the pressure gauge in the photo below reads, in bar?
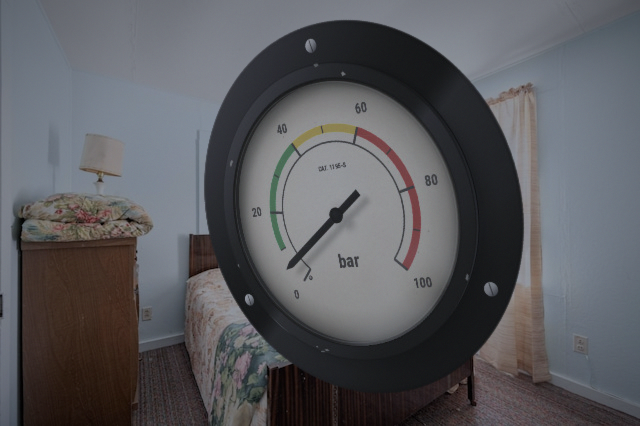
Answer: 5 bar
